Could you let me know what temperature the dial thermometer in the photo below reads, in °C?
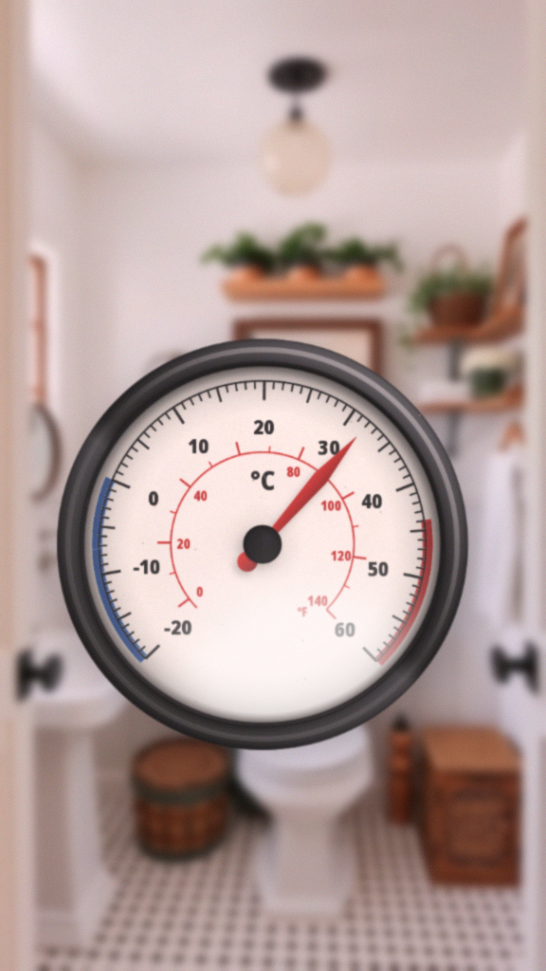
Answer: 32 °C
